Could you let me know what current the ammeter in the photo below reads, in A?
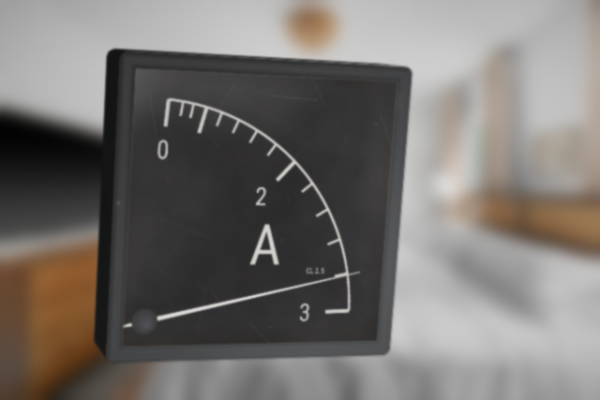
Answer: 2.8 A
